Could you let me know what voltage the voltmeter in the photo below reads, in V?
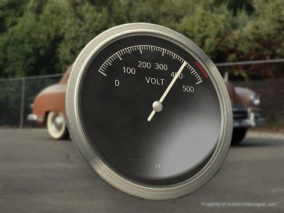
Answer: 400 V
